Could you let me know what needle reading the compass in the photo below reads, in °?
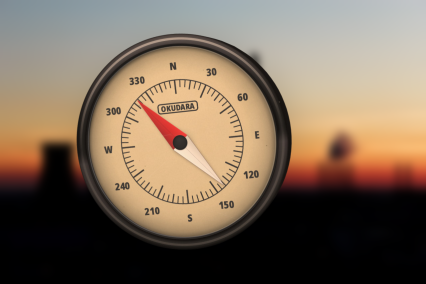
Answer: 320 °
